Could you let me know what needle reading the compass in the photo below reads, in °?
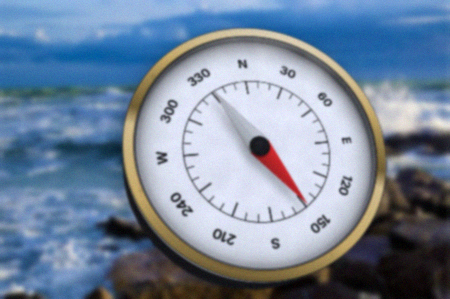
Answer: 150 °
